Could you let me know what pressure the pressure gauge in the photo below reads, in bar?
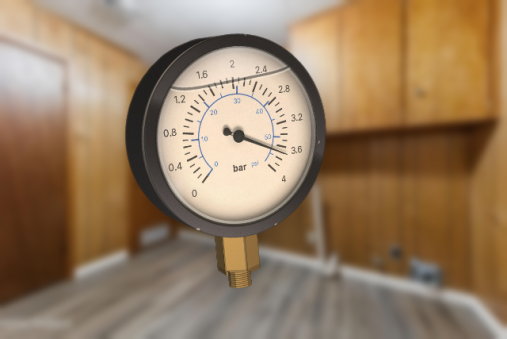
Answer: 3.7 bar
